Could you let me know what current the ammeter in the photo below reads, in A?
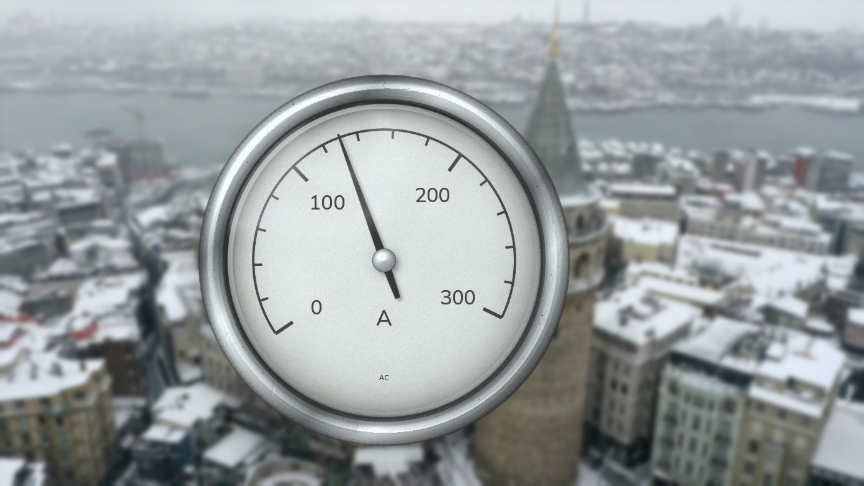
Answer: 130 A
